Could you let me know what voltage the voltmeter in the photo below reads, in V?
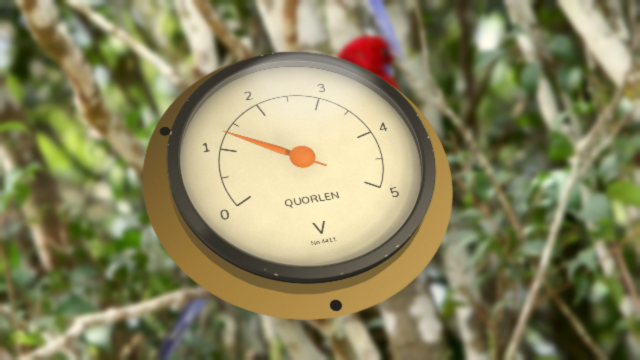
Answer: 1.25 V
